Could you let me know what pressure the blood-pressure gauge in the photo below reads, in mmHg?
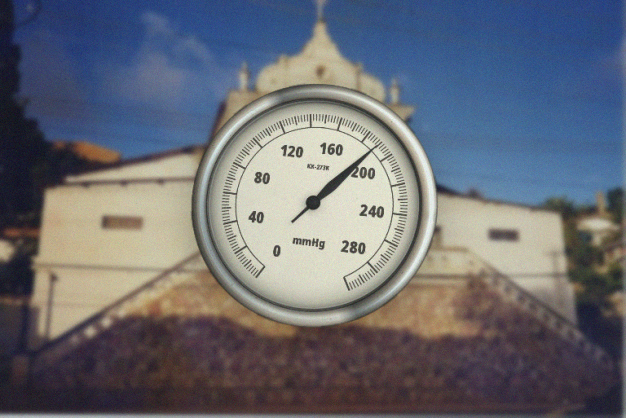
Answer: 190 mmHg
